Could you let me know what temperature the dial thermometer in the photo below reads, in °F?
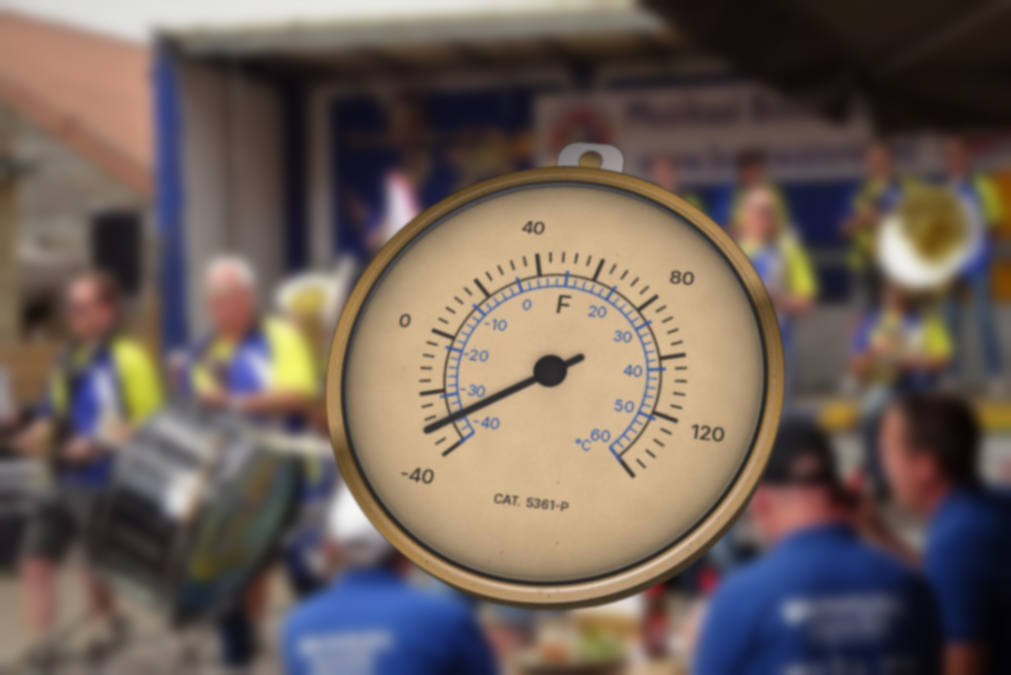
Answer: -32 °F
